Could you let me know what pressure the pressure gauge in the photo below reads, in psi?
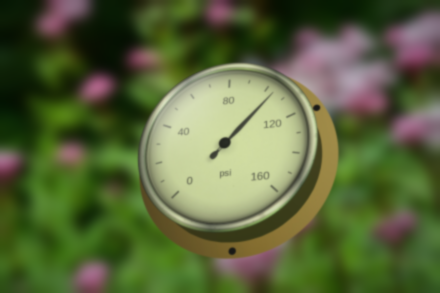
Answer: 105 psi
